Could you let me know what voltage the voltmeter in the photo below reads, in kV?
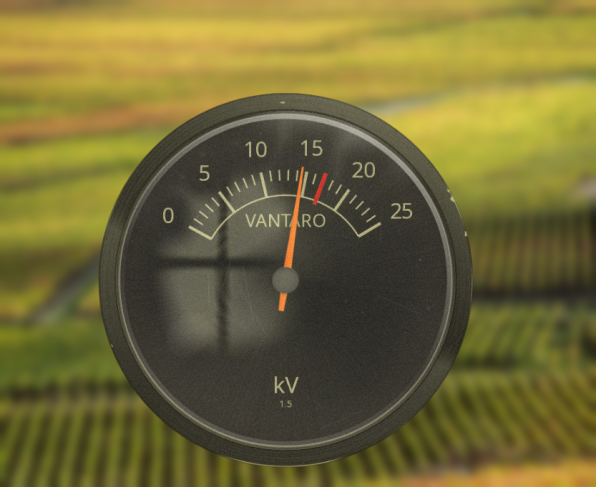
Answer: 14.5 kV
